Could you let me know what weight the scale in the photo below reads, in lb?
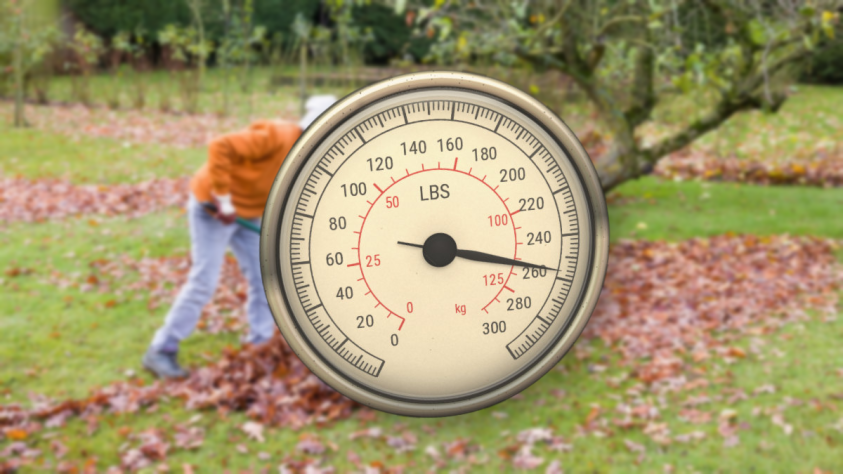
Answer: 256 lb
